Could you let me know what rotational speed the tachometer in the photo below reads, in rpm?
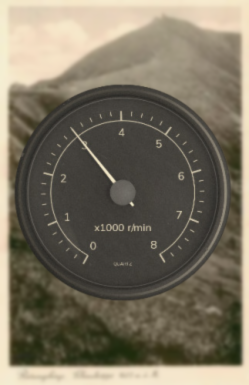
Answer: 3000 rpm
